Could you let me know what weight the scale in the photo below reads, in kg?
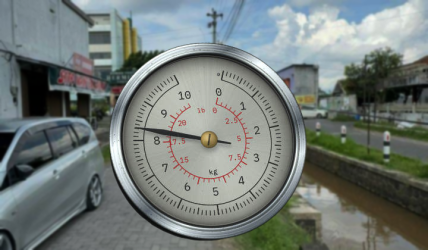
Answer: 8.3 kg
